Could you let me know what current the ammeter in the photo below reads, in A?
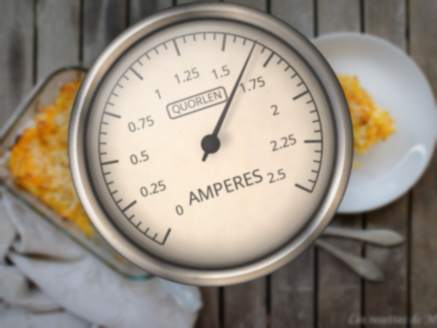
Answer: 1.65 A
